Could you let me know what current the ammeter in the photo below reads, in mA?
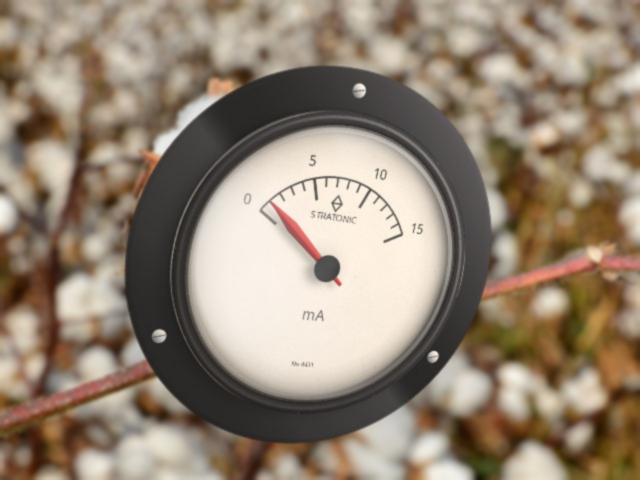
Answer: 1 mA
